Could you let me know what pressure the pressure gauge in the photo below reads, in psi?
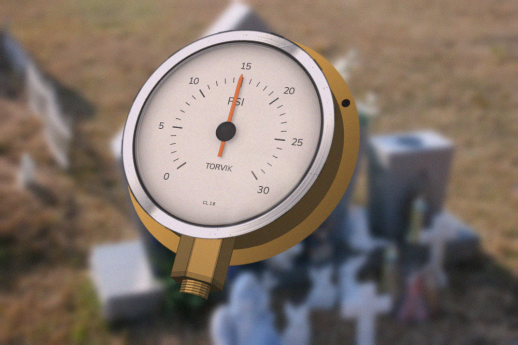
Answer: 15 psi
